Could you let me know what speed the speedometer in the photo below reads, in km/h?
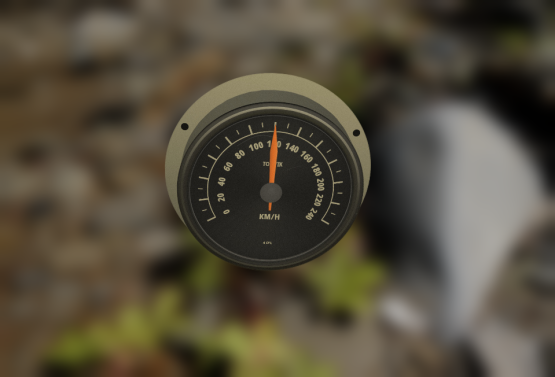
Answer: 120 km/h
